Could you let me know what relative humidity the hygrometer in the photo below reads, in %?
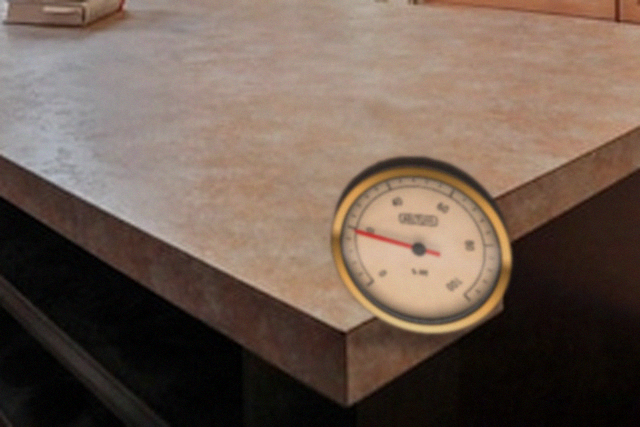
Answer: 20 %
